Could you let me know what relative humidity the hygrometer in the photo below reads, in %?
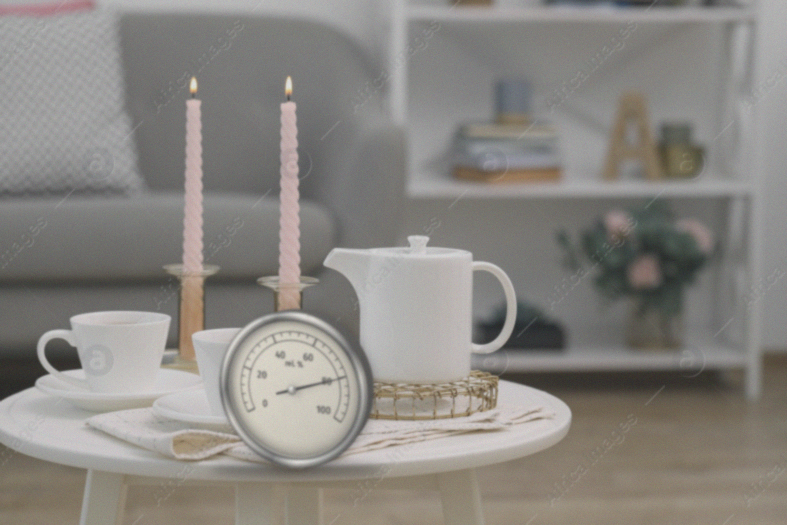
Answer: 80 %
